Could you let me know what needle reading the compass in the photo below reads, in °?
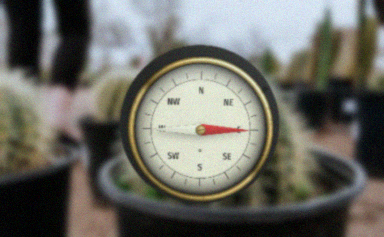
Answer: 90 °
